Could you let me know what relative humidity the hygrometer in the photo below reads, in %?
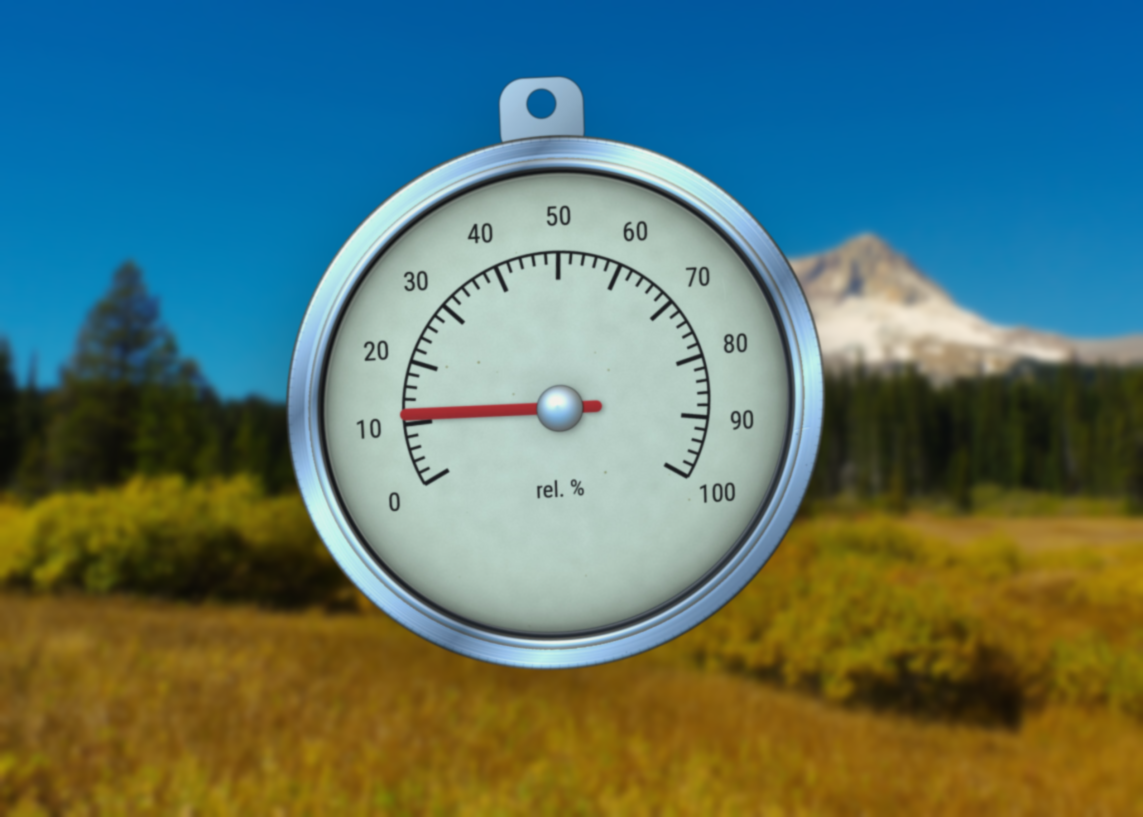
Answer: 12 %
